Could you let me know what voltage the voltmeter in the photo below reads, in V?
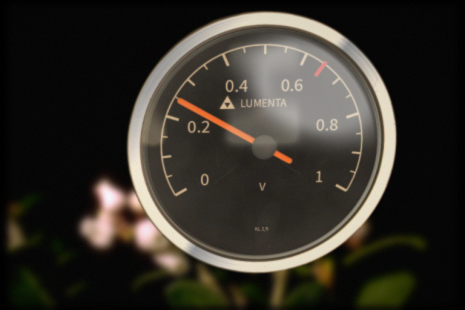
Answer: 0.25 V
